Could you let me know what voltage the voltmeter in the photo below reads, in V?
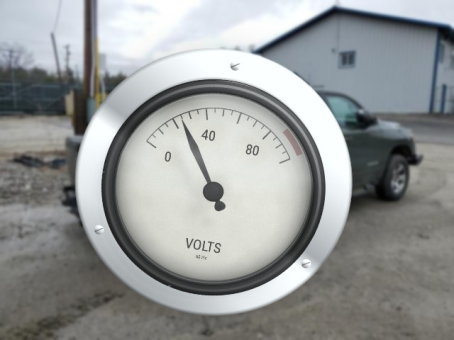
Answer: 25 V
